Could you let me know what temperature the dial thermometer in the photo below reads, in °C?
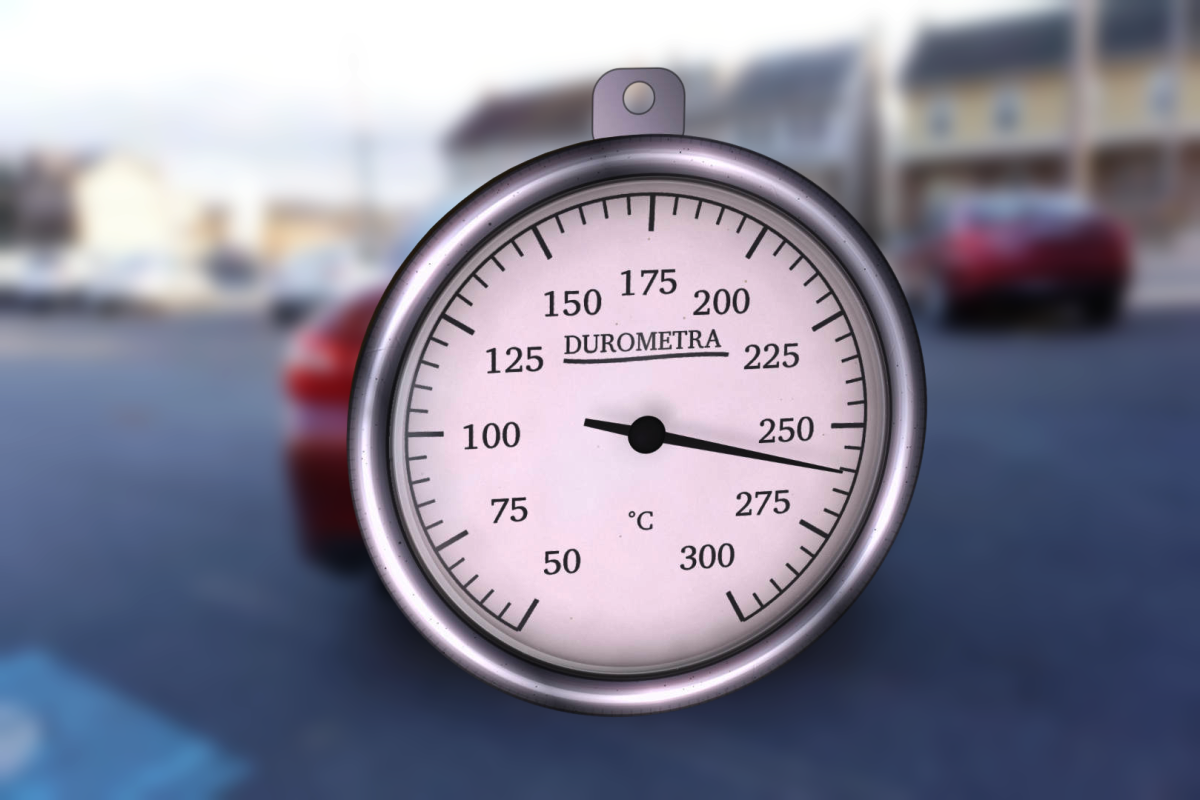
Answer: 260 °C
